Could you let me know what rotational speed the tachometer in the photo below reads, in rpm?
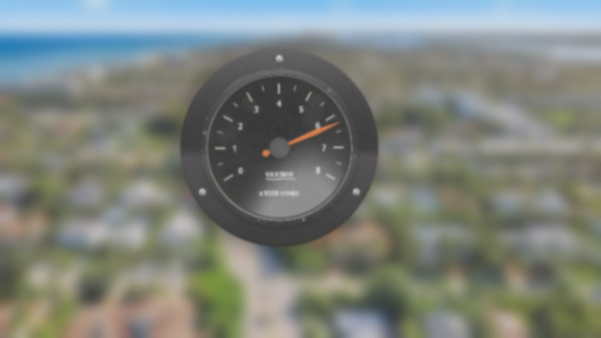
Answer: 6250 rpm
